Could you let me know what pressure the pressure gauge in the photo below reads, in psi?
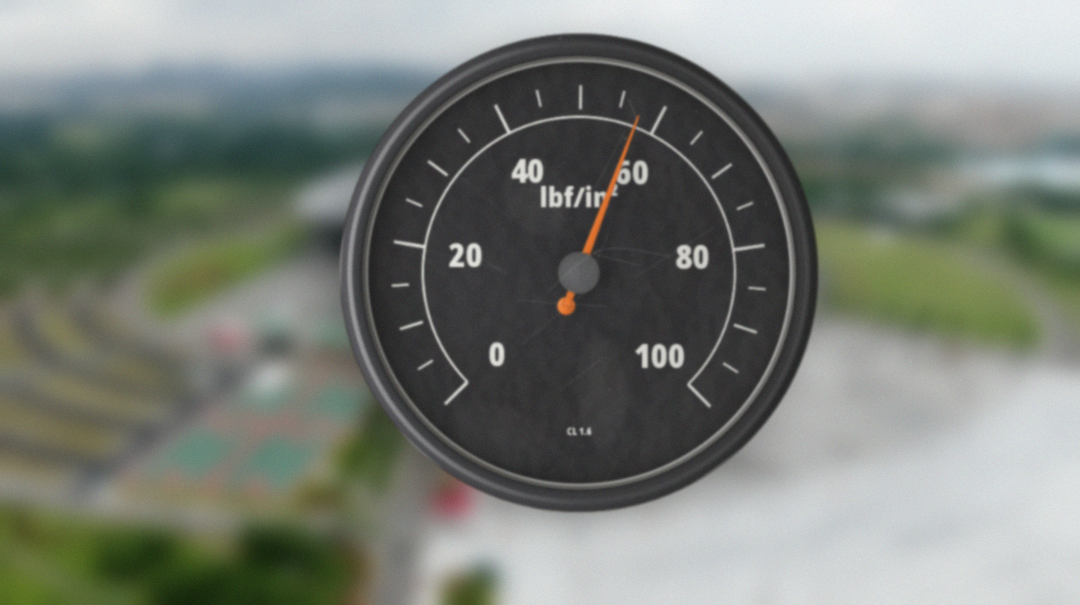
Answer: 57.5 psi
